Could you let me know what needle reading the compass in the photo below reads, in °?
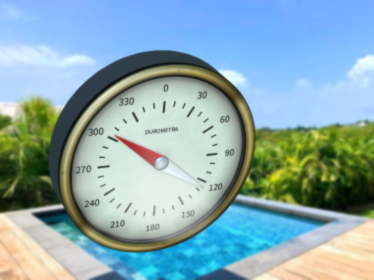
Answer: 305 °
